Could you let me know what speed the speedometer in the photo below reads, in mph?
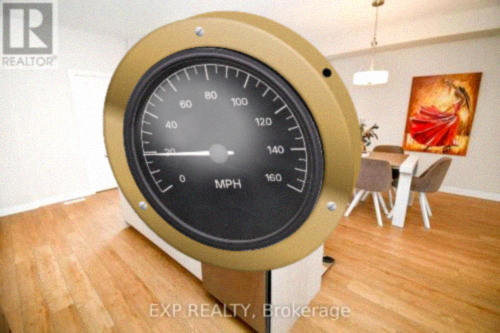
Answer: 20 mph
